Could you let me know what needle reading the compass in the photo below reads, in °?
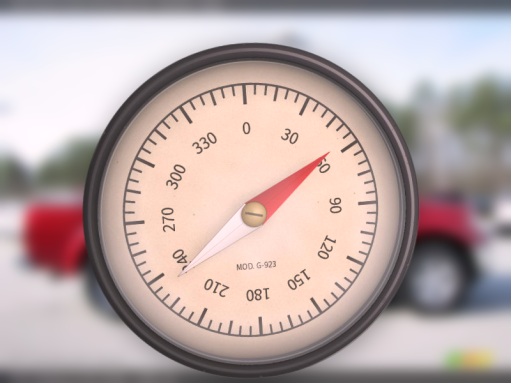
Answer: 55 °
